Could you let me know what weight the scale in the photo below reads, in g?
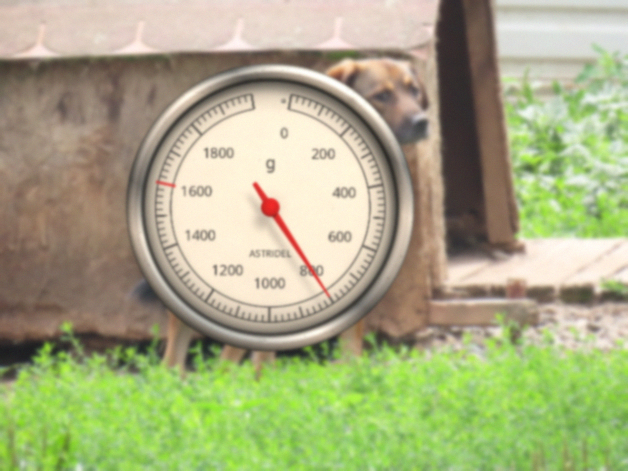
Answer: 800 g
